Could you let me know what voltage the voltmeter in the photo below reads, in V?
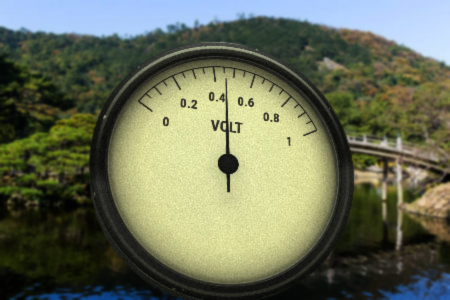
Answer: 0.45 V
